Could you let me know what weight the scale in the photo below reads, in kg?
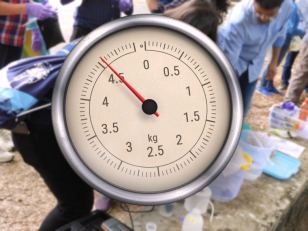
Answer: 4.55 kg
